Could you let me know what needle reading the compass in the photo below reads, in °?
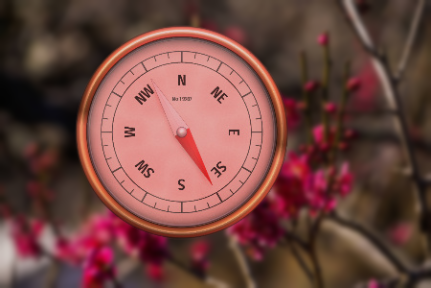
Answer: 150 °
